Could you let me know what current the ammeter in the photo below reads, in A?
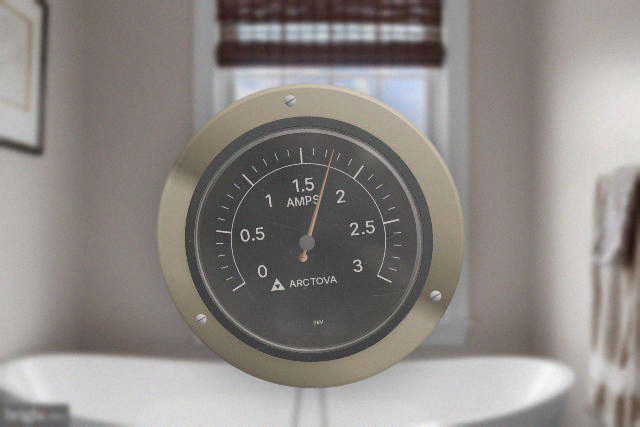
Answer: 1.75 A
